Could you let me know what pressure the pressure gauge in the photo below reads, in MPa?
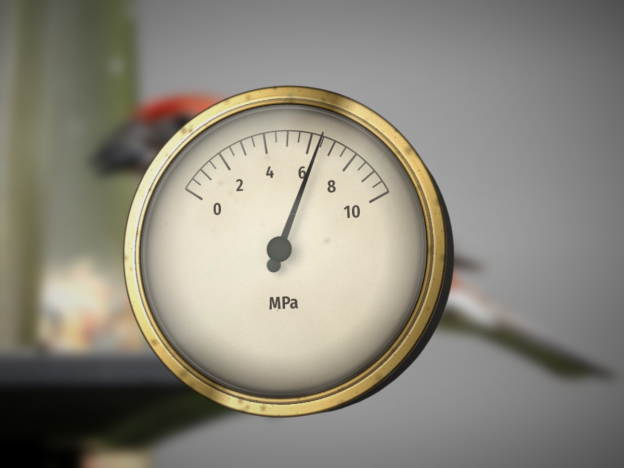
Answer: 6.5 MPa
